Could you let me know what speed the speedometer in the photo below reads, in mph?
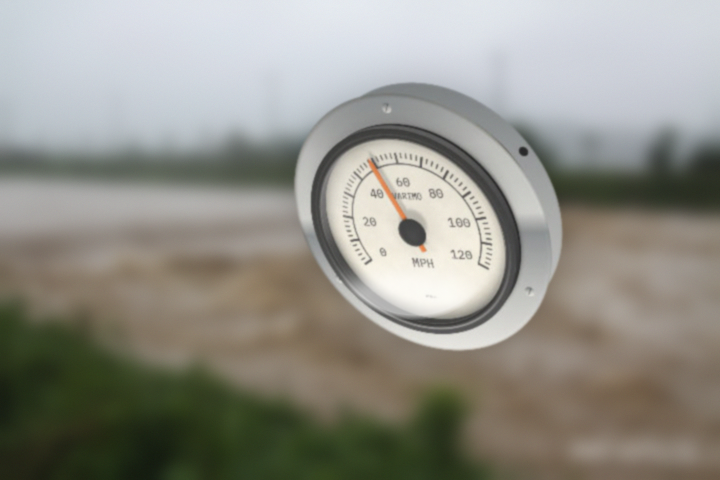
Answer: 50 mph
